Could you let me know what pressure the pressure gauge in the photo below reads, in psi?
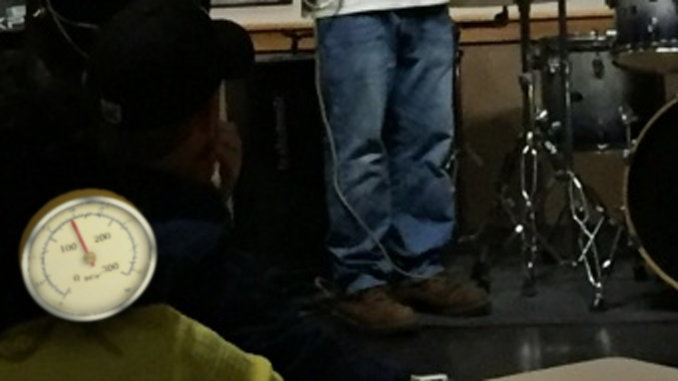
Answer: 140 psi
